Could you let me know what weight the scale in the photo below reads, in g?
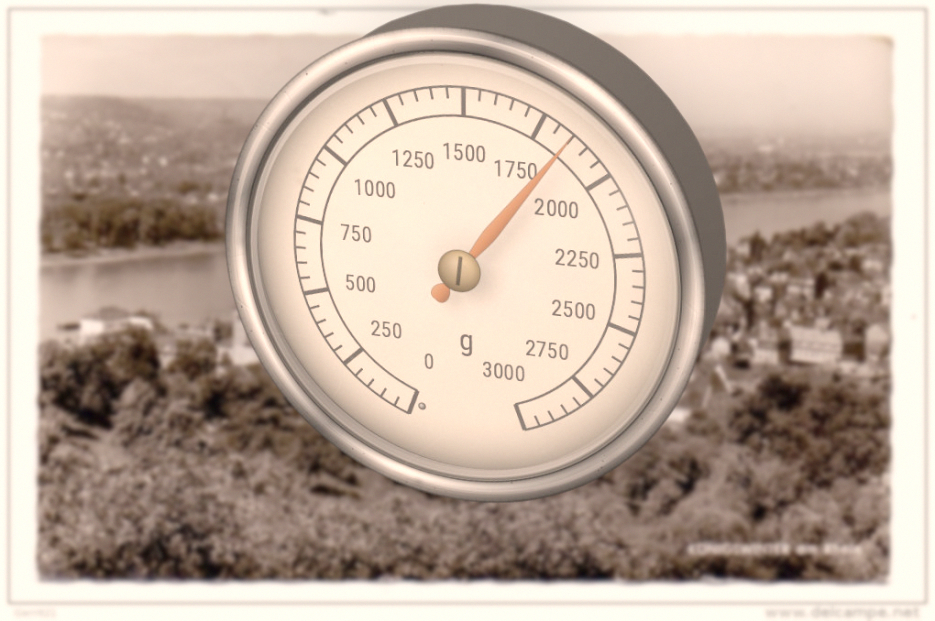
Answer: 1850 g
